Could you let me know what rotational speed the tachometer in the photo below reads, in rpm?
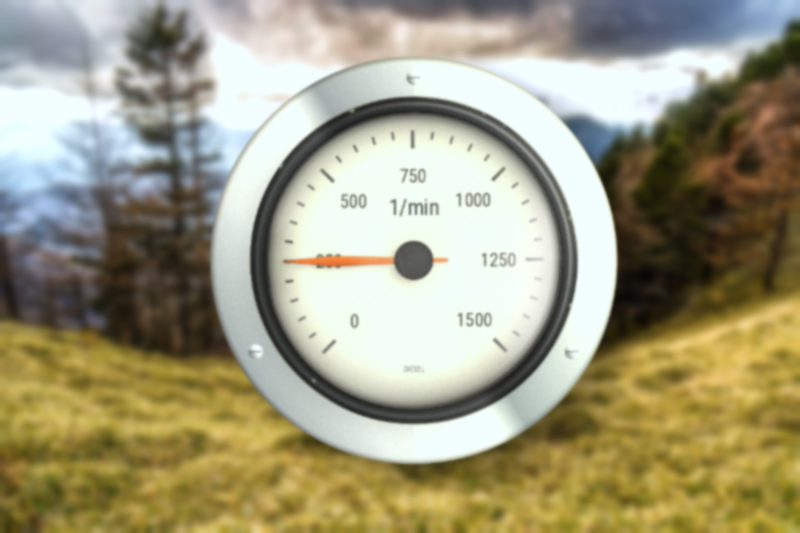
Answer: 250 rpm
